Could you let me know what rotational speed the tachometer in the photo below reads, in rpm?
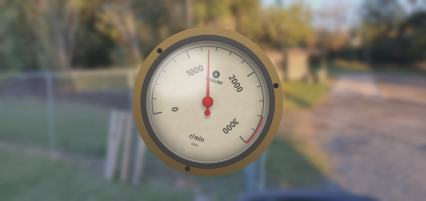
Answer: 1300 rpm
